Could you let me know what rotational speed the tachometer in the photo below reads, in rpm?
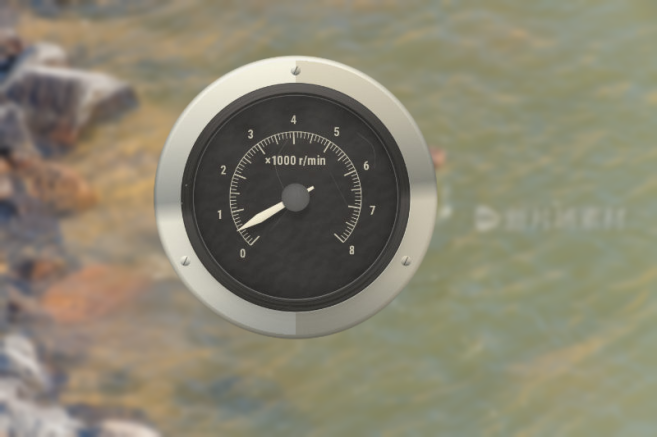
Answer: 500 rpm
